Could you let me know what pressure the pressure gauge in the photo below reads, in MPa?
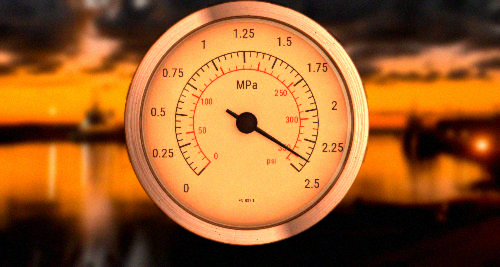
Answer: 2.4 MPa
